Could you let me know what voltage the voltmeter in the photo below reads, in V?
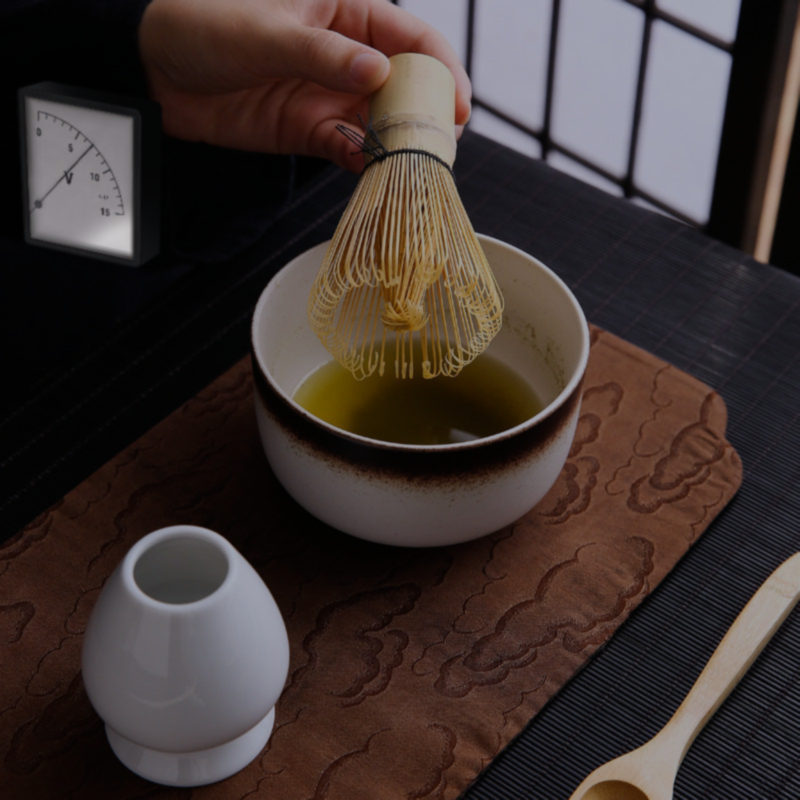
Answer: 7 V
